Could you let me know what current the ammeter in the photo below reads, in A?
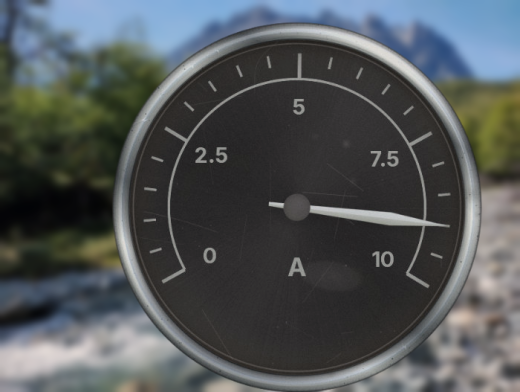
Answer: 9 A
